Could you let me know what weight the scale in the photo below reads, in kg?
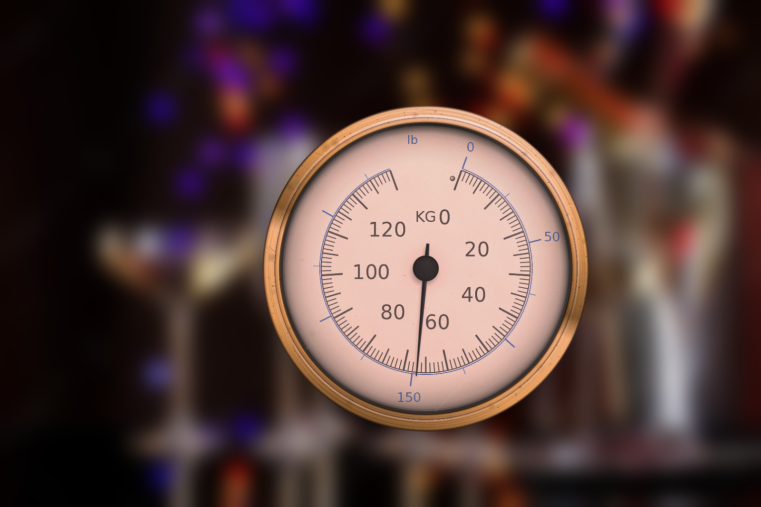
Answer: 67 kg
